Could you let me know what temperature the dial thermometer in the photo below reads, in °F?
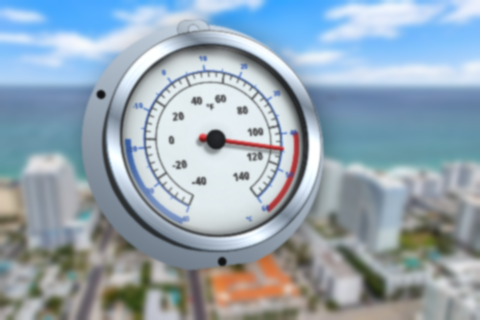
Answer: 112 °F
